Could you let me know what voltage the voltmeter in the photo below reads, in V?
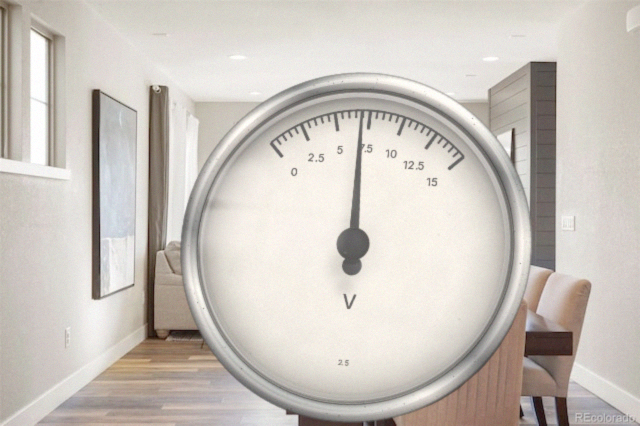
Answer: 7 V
